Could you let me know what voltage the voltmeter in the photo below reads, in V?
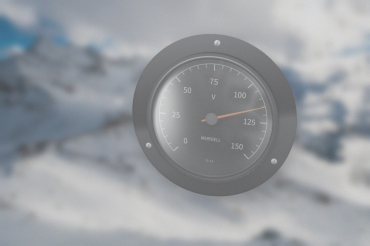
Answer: 115 V
